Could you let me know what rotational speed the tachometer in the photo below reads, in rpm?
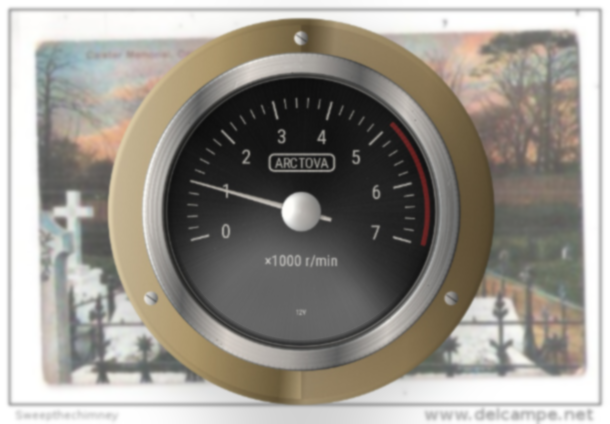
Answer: 1000 rpm
